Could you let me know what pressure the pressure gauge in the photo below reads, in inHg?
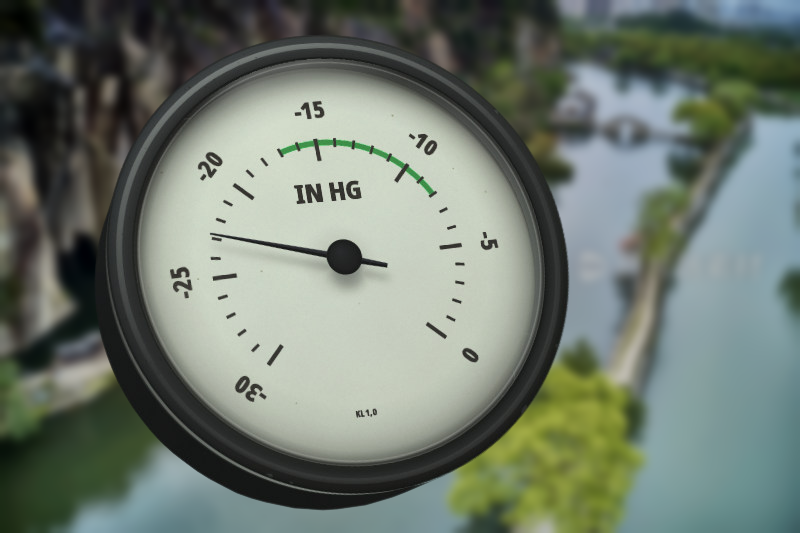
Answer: -23 inHg
